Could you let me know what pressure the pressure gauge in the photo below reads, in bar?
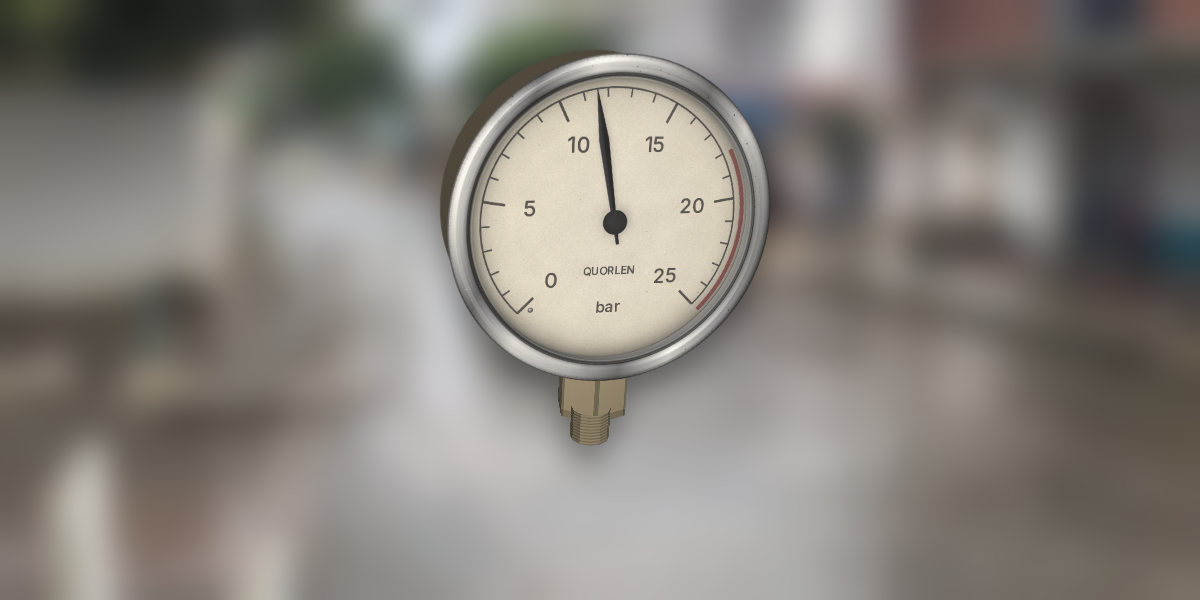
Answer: 11.5 bar
